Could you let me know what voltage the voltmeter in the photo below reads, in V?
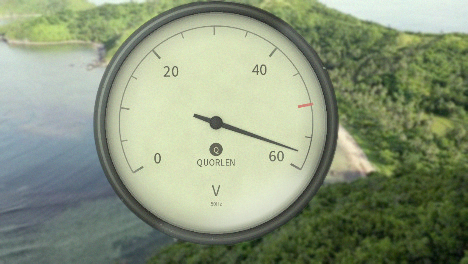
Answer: 57.5 V
